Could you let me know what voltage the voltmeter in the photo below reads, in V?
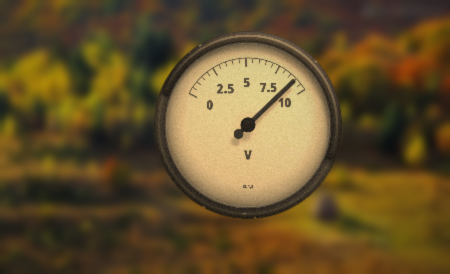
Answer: 9 V
